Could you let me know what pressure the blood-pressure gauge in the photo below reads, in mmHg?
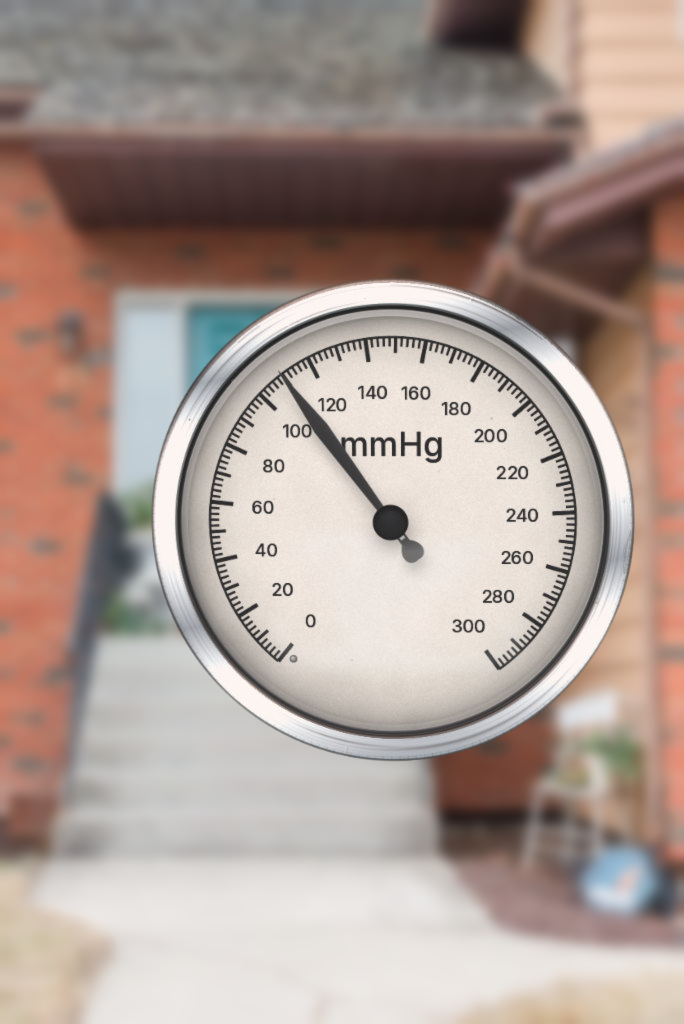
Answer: 110 mmHg
